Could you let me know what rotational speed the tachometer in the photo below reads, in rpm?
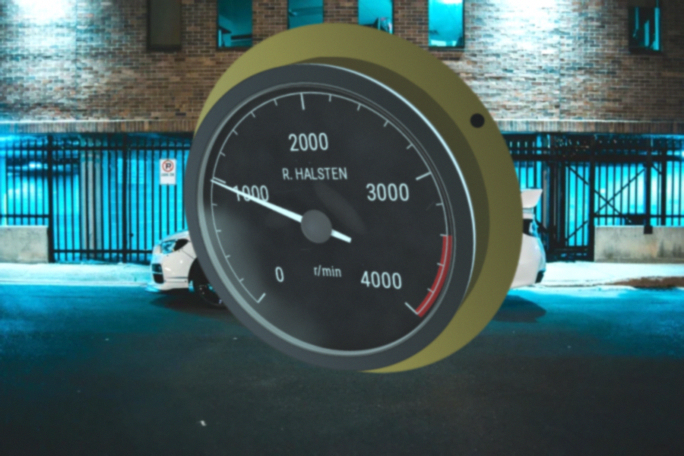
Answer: 1000 rpm
